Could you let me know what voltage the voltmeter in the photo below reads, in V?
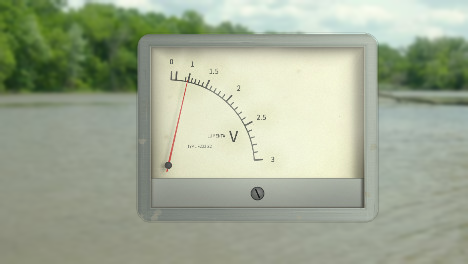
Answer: 1 V
